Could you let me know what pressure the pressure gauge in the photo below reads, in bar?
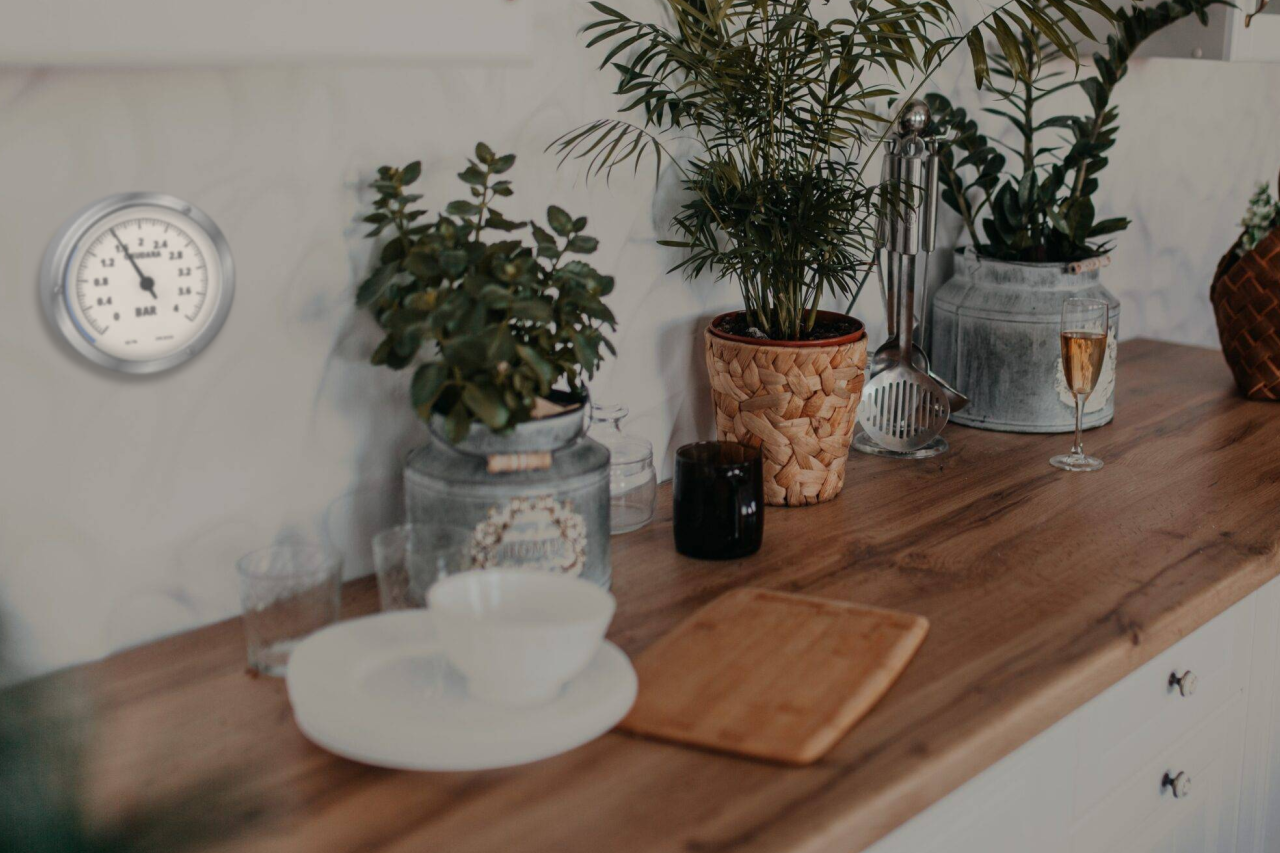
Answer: 1.6 bar
